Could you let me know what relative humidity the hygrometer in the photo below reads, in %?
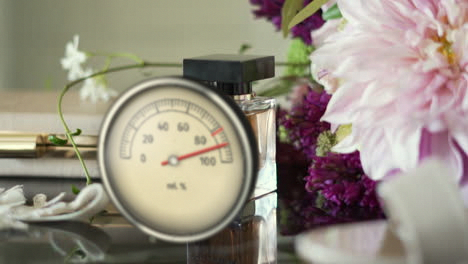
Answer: 90 %
